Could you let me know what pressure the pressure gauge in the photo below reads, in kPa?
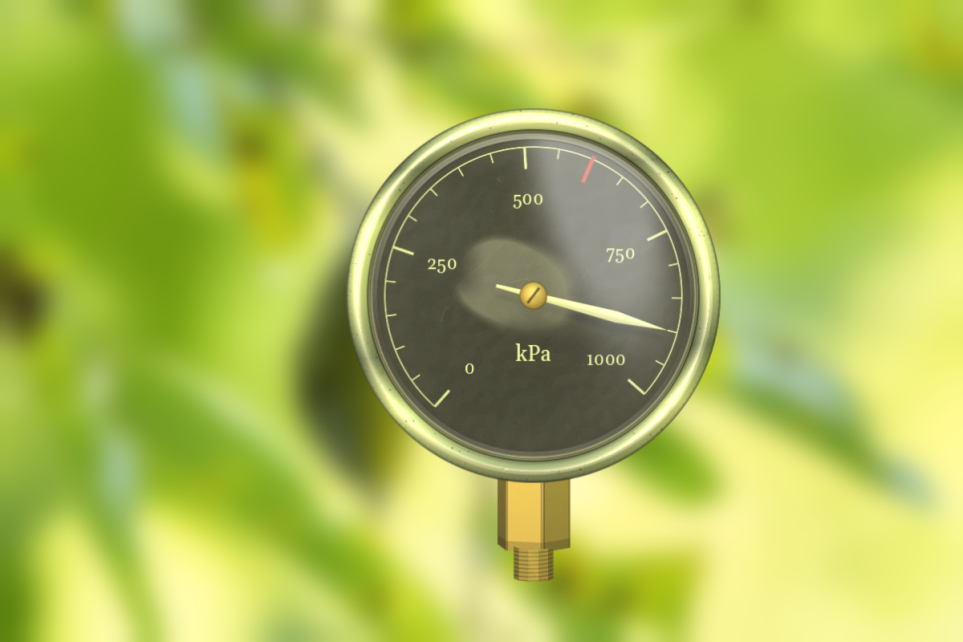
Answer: 900 kPa
